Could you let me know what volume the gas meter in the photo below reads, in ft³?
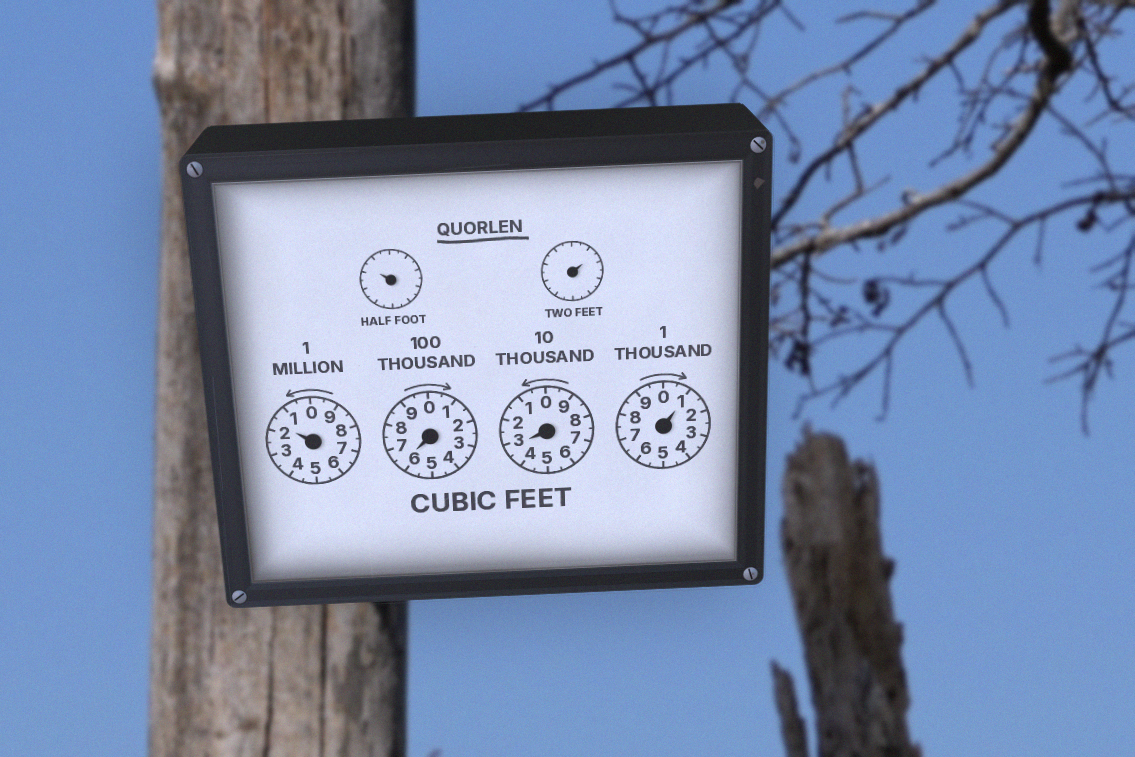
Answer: 163100 ft³
